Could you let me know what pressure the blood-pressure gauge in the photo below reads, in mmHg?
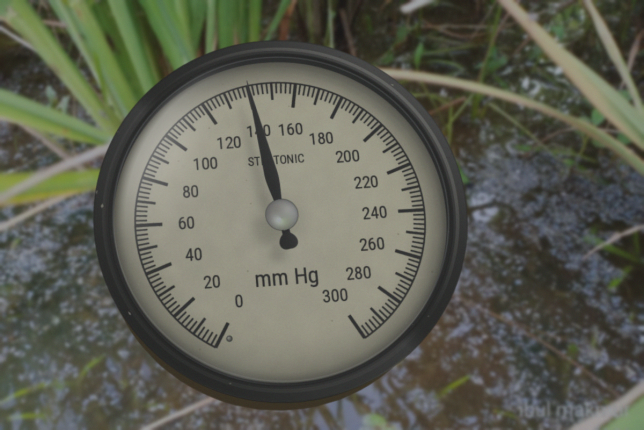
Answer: 140 mmHg
